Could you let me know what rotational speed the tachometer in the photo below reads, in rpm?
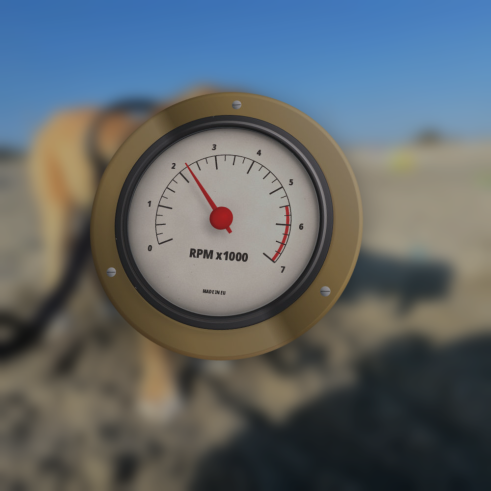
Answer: 2250 rpm
